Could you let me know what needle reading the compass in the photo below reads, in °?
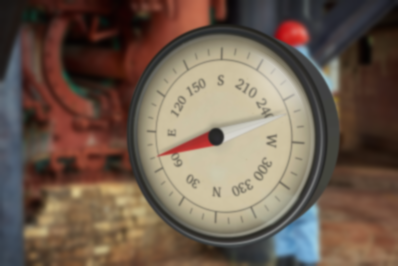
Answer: 70 °
